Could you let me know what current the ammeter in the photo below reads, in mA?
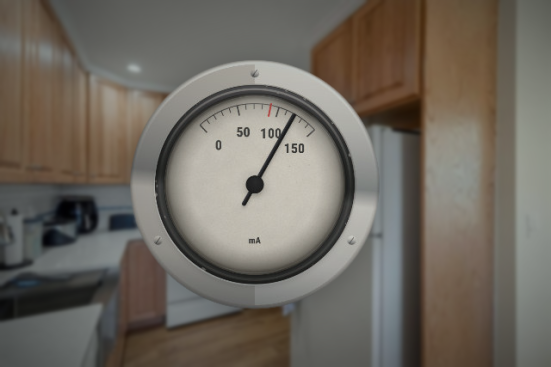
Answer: 120 mA
